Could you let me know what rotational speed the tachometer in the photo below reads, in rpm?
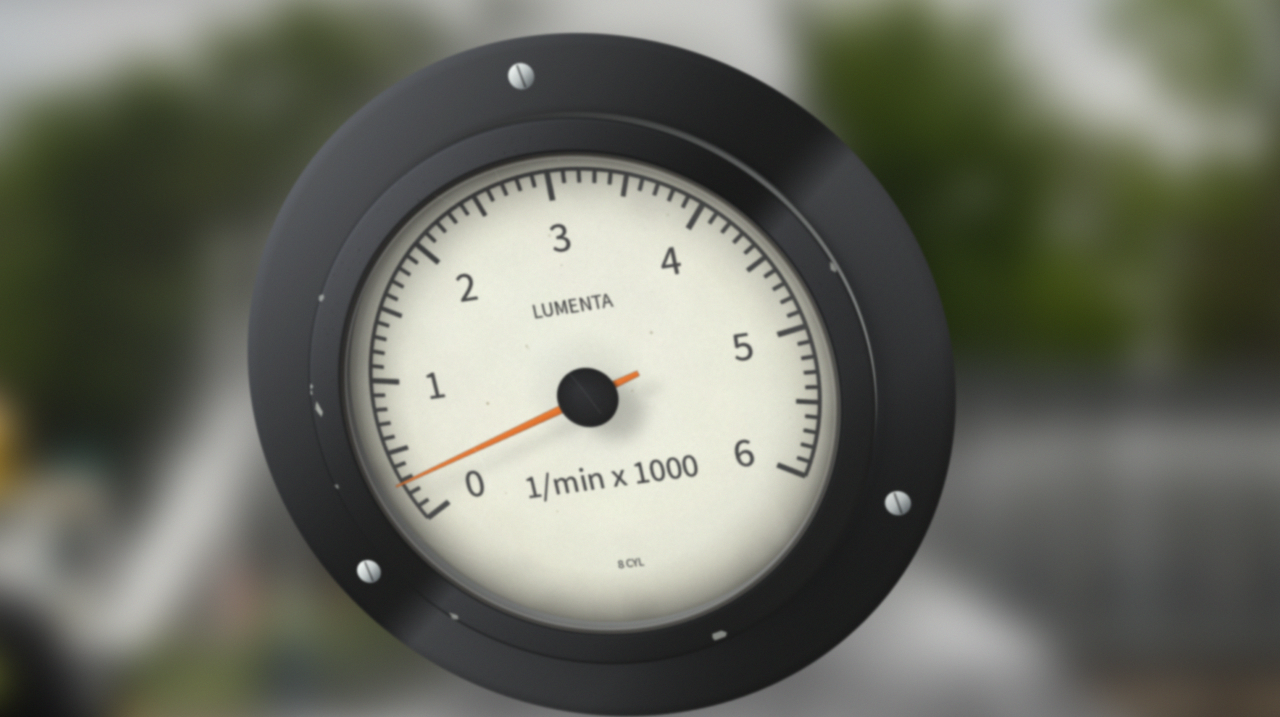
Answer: 300 rpm
